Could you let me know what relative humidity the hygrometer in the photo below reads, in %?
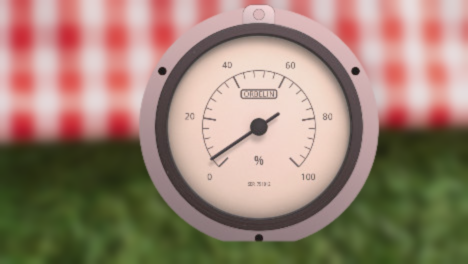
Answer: 4 %
